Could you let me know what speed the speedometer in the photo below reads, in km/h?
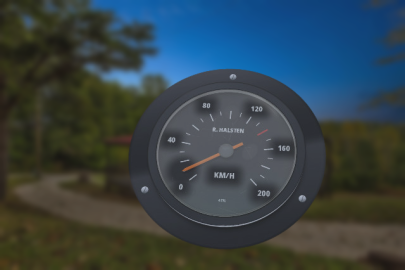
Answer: 10 km/h
